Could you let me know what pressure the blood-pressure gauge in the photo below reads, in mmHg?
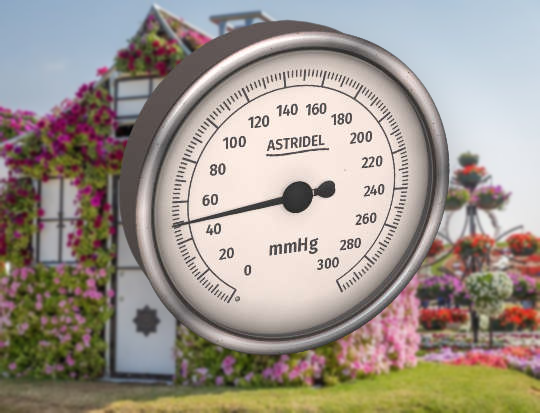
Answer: 50 mmHg
